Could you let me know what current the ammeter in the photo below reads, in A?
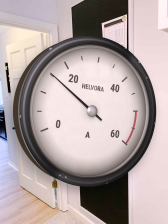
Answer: 15 A
